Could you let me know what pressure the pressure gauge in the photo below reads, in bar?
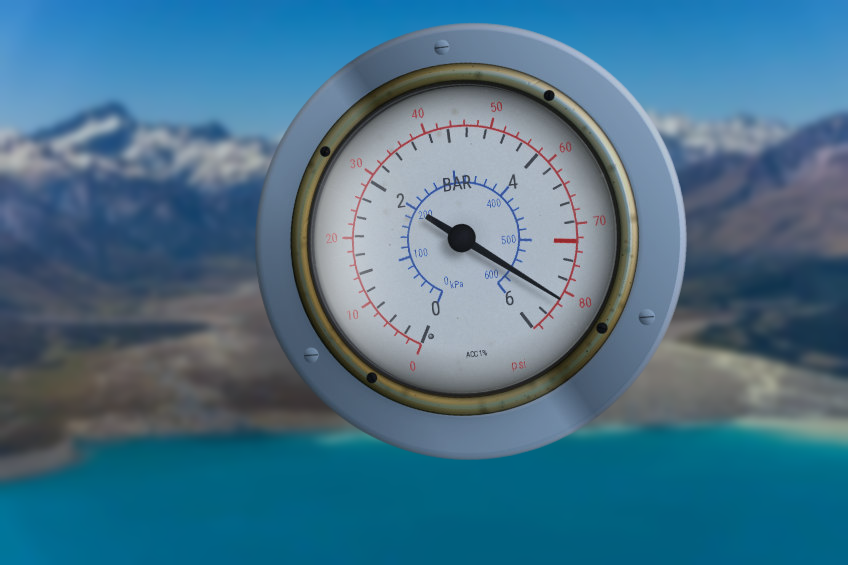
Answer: 5.6 bar
